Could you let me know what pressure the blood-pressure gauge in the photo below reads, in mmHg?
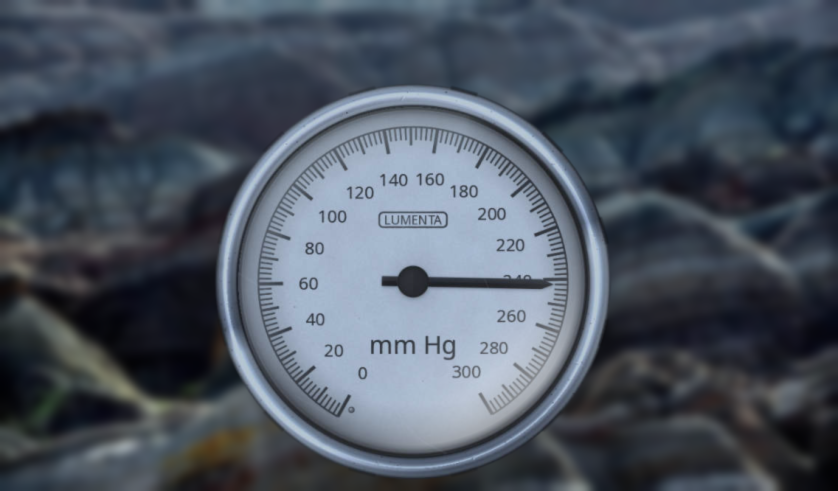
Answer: 242 mmHg
